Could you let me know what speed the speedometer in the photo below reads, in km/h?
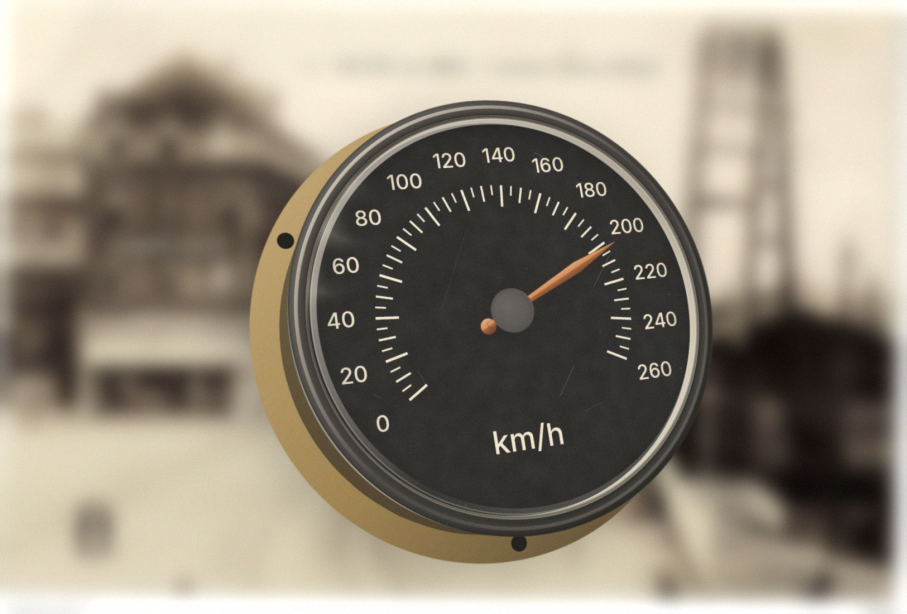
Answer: 202.5 km/h
